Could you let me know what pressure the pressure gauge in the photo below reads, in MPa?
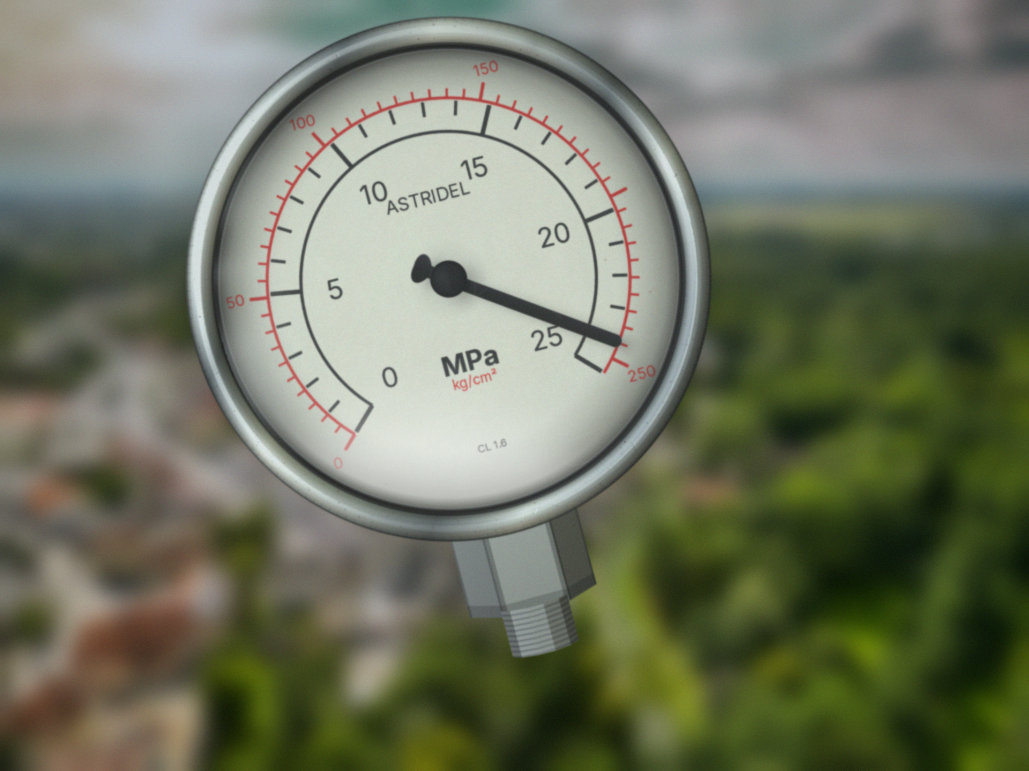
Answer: 24 MPa
